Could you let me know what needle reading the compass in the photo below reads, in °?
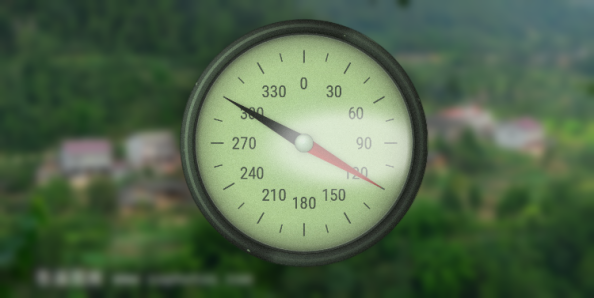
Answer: 120 °
